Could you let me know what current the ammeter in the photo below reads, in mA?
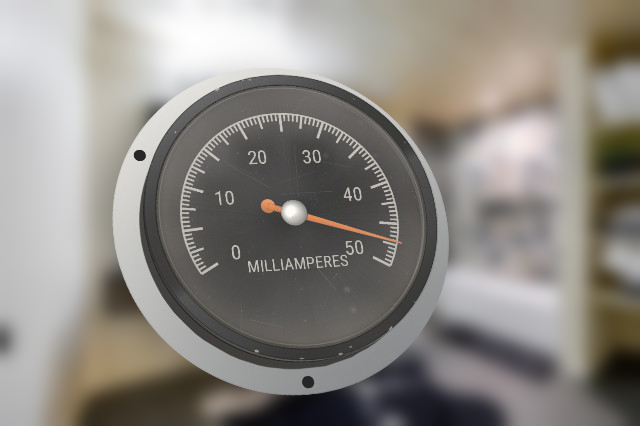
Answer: 47.5 mA
